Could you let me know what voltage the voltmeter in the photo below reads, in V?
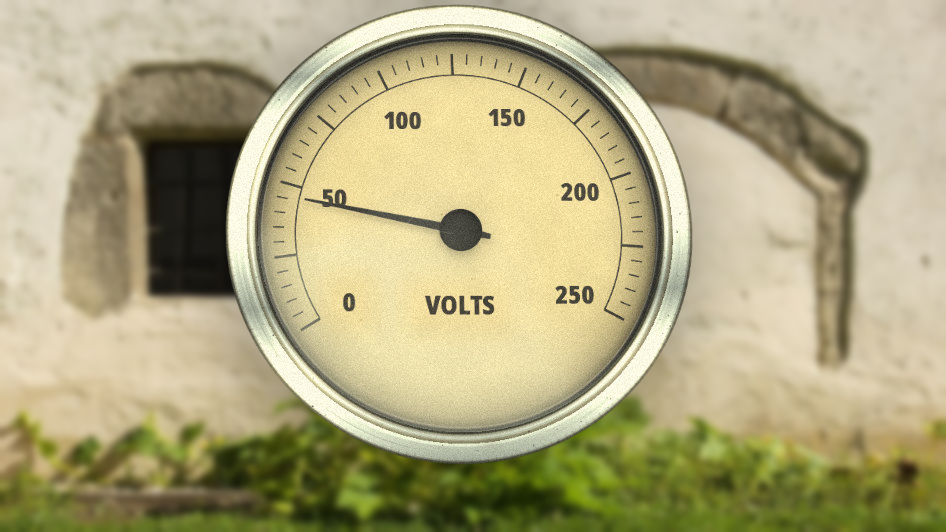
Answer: 45 V
